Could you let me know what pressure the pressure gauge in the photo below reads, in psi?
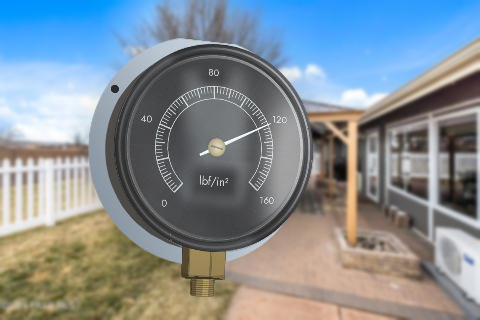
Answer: 120 psi
